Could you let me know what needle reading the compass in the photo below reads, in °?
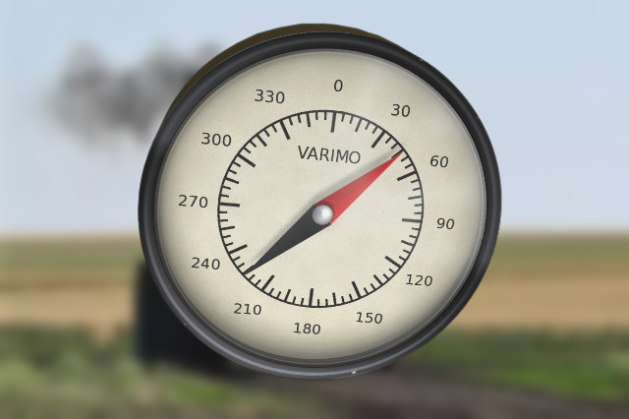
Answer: 45 °
